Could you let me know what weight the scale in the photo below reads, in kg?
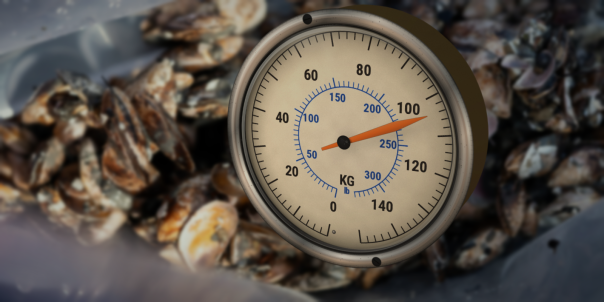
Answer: 104 kg
